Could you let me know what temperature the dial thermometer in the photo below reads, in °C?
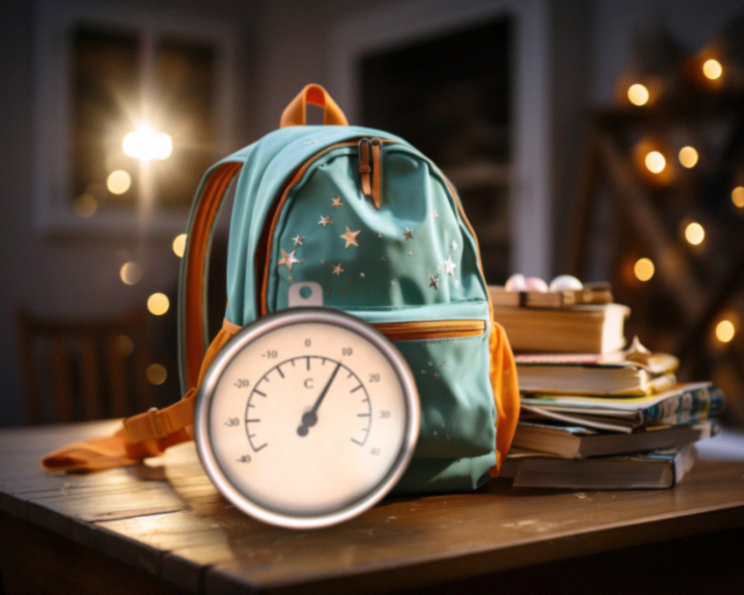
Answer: 10 °C
